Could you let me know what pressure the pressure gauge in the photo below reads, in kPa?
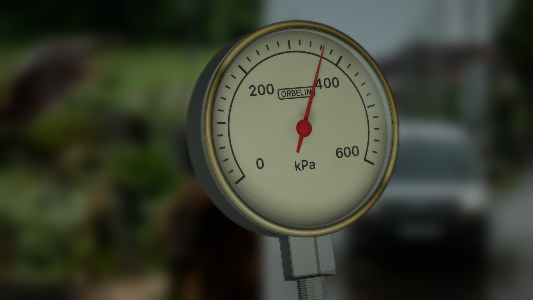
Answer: 360 kPa
